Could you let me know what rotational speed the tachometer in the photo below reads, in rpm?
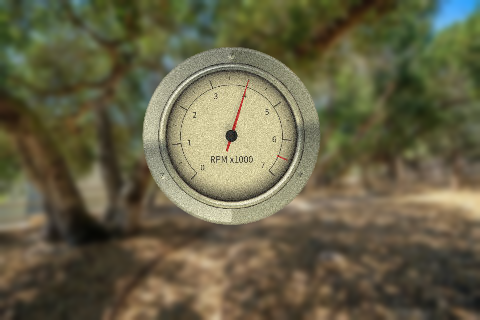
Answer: 4000 rpm
